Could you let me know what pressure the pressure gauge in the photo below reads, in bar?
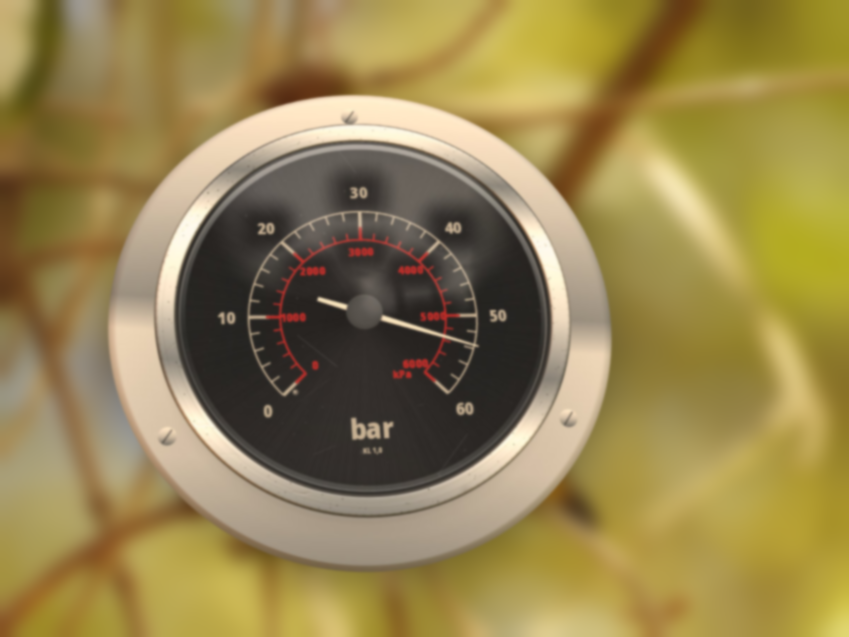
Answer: 54 bar
